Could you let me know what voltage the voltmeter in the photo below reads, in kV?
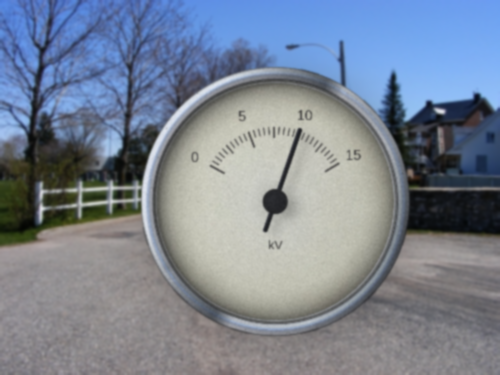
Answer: 10 kV
